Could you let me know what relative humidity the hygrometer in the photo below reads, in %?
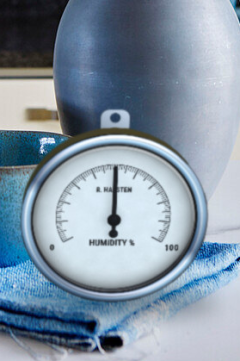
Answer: 50 %
